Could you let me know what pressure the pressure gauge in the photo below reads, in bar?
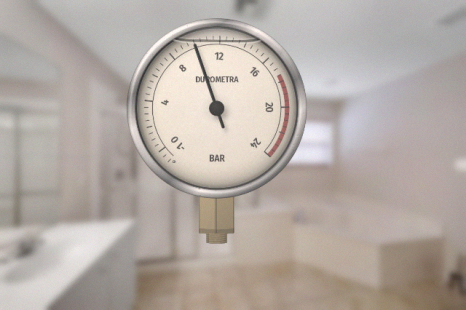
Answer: 10 bar
